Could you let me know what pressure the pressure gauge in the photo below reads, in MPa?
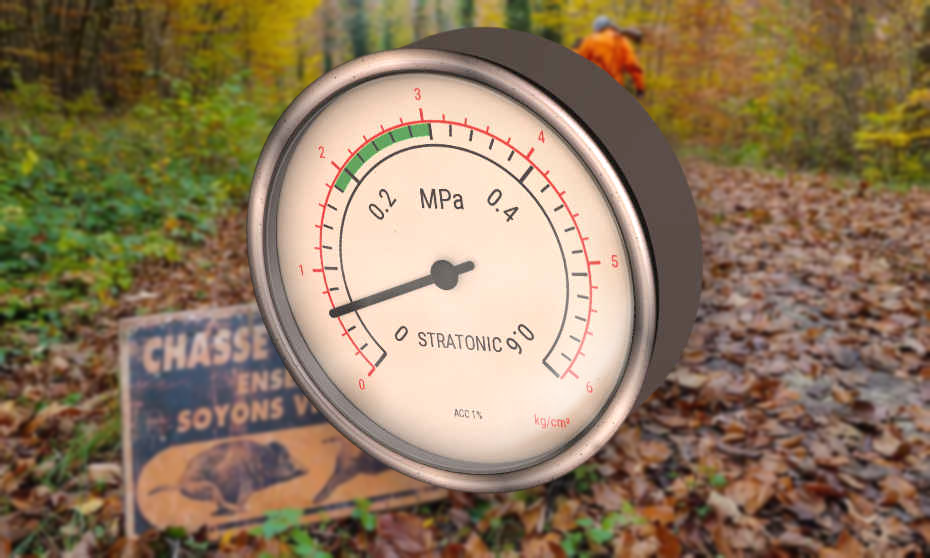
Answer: 0.06 MPa
